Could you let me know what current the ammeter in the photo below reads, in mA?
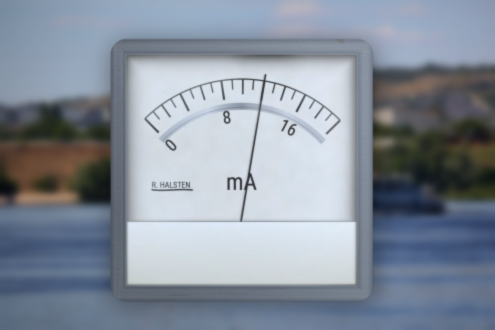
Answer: 12 mA
